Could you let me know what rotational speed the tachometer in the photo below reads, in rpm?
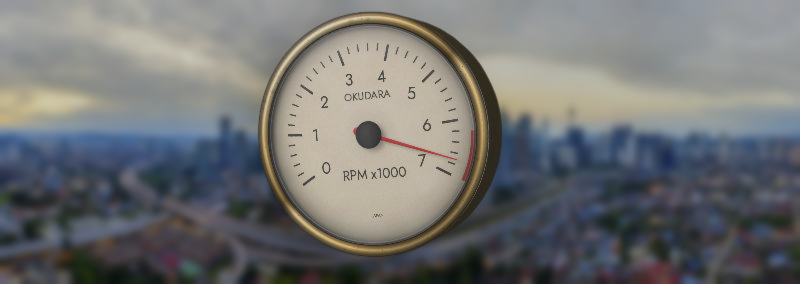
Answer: 6700 rpm
